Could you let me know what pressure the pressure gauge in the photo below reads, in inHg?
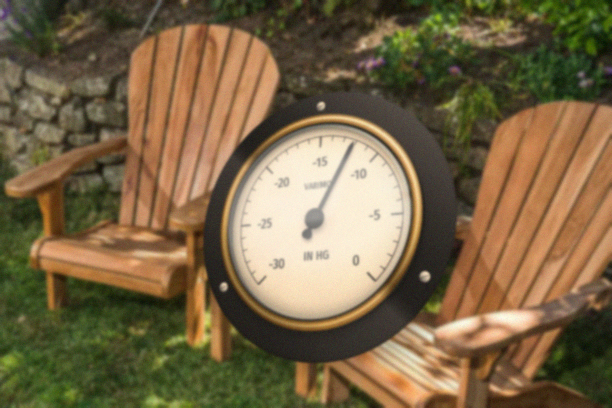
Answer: -12 inHg
